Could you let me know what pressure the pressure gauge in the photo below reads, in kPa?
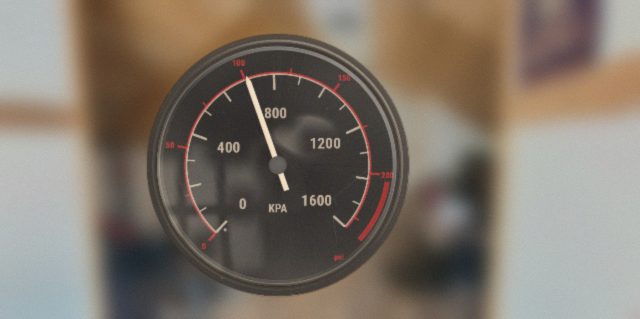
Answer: 700 kPa
